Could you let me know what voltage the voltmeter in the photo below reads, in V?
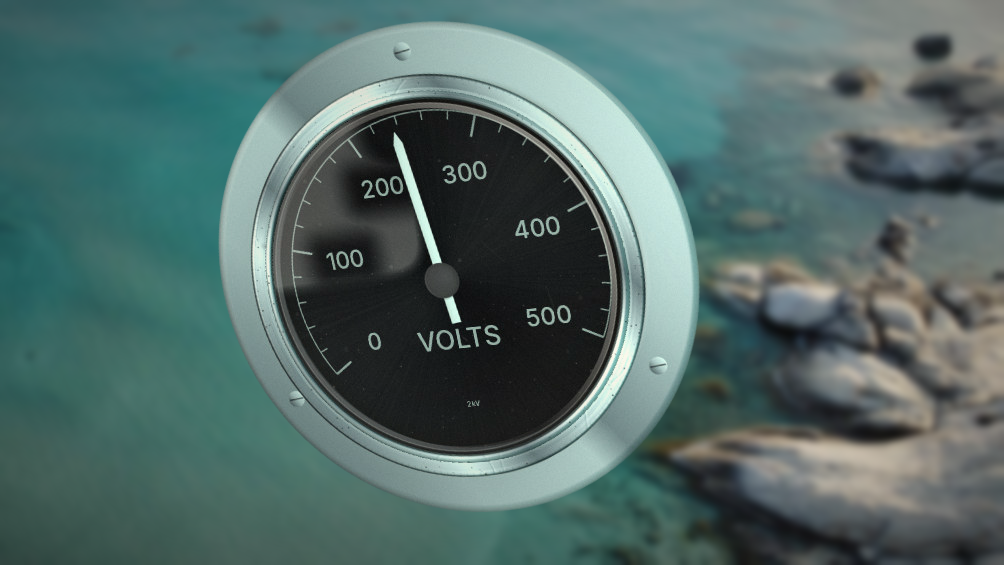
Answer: 240 V
